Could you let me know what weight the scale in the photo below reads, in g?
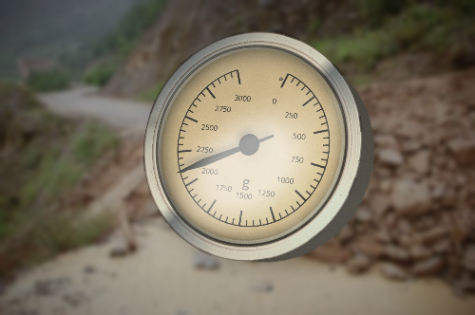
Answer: 2100 g
